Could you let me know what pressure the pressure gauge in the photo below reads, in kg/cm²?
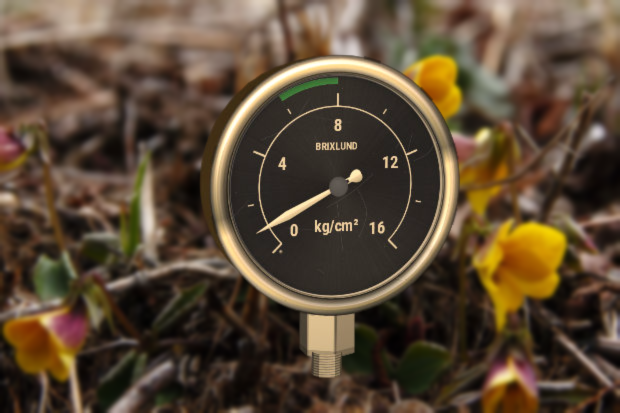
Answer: 1 kg/cm²
